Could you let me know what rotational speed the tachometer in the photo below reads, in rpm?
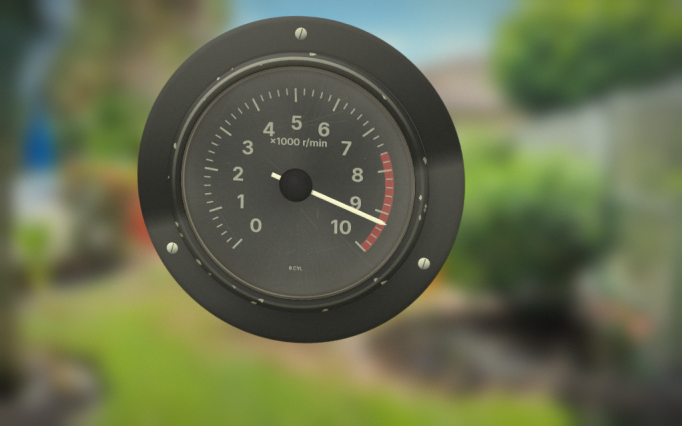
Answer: 9200 rpm
